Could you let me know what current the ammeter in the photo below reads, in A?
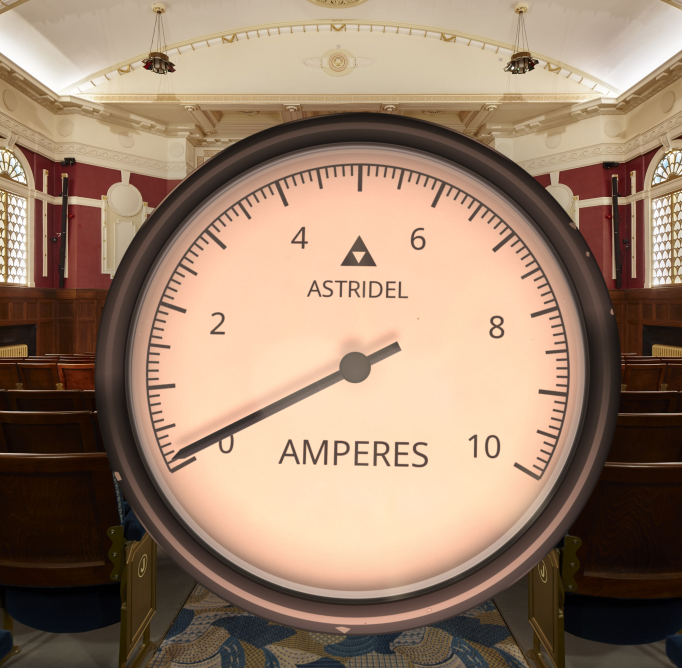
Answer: 0.1 A
